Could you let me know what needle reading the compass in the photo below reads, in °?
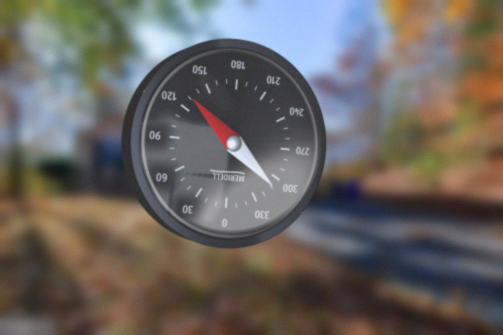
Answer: 130 °
